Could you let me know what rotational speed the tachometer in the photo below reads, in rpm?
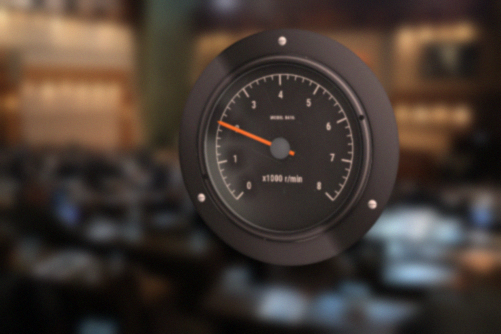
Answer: 2000 rpm
